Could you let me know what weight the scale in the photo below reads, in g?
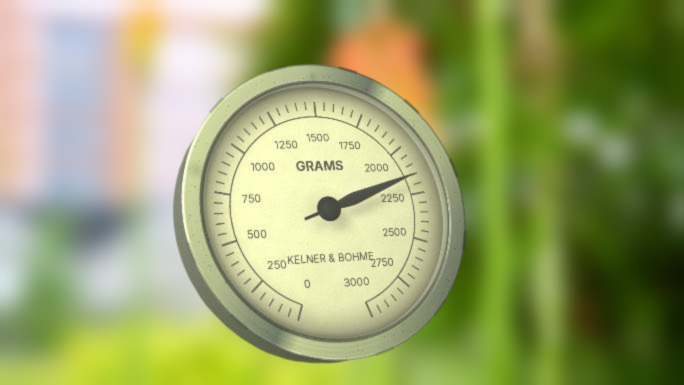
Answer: 2150 g
